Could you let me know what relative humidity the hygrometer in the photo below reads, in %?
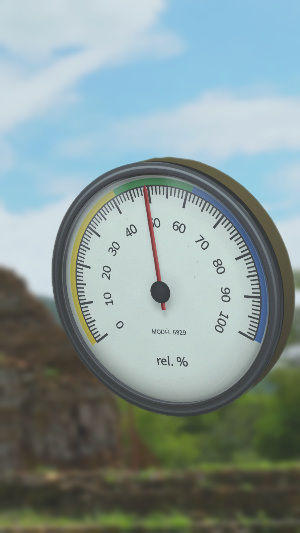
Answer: 50 %
